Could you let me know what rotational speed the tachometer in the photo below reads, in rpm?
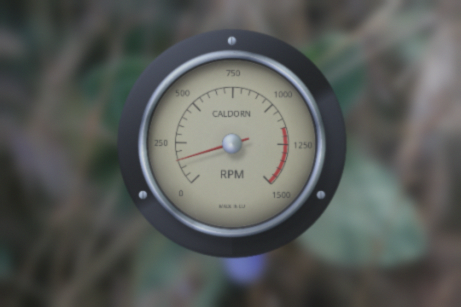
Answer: 150 rpm
